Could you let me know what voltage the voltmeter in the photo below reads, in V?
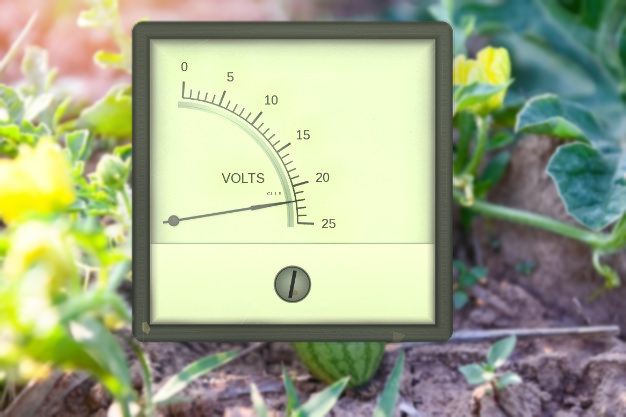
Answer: 22 V
